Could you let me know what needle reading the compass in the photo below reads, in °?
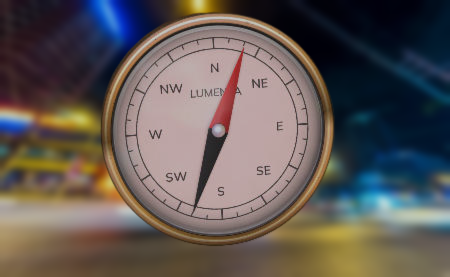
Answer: 20 °
